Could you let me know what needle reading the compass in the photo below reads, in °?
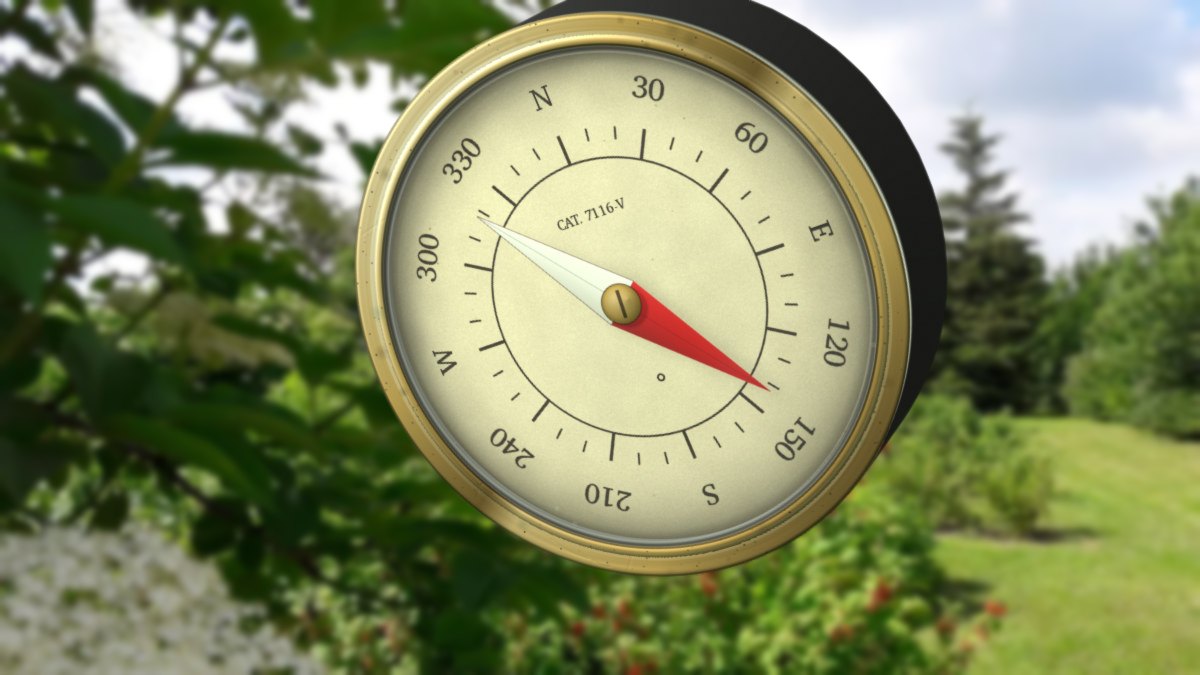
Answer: 140 °
